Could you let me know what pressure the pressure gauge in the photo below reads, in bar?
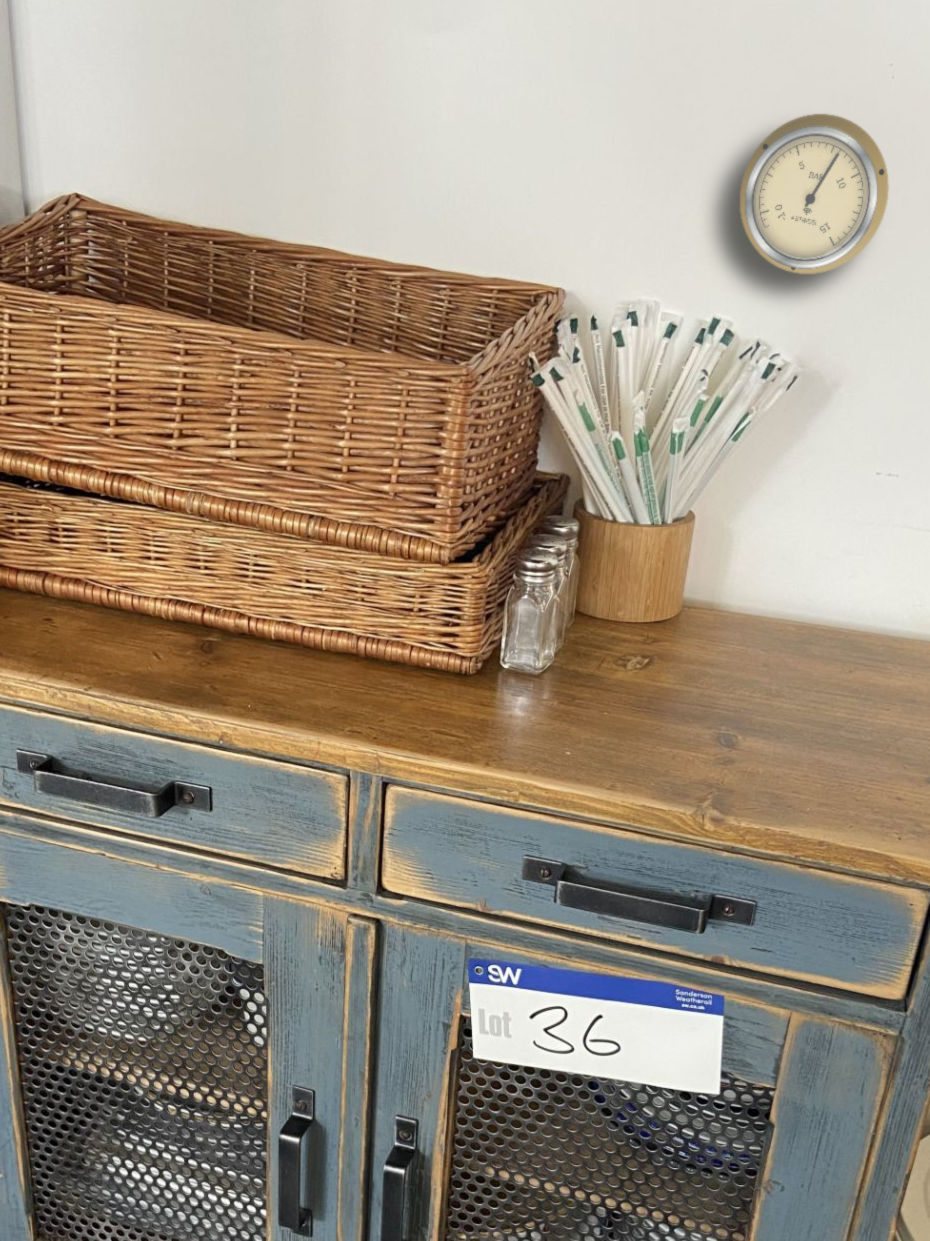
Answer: 8 bar
